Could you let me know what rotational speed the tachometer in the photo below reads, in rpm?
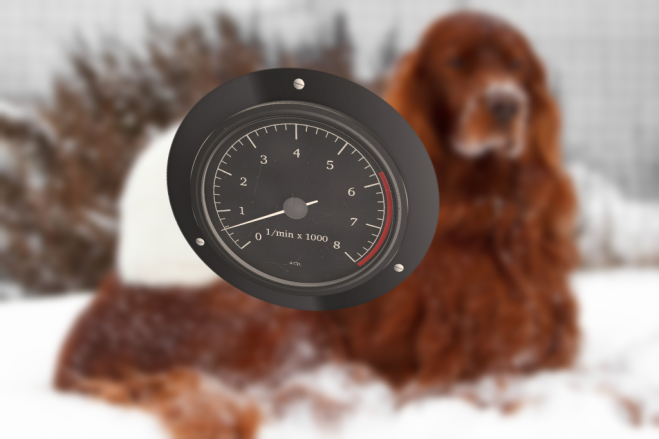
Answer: 600 rpm
